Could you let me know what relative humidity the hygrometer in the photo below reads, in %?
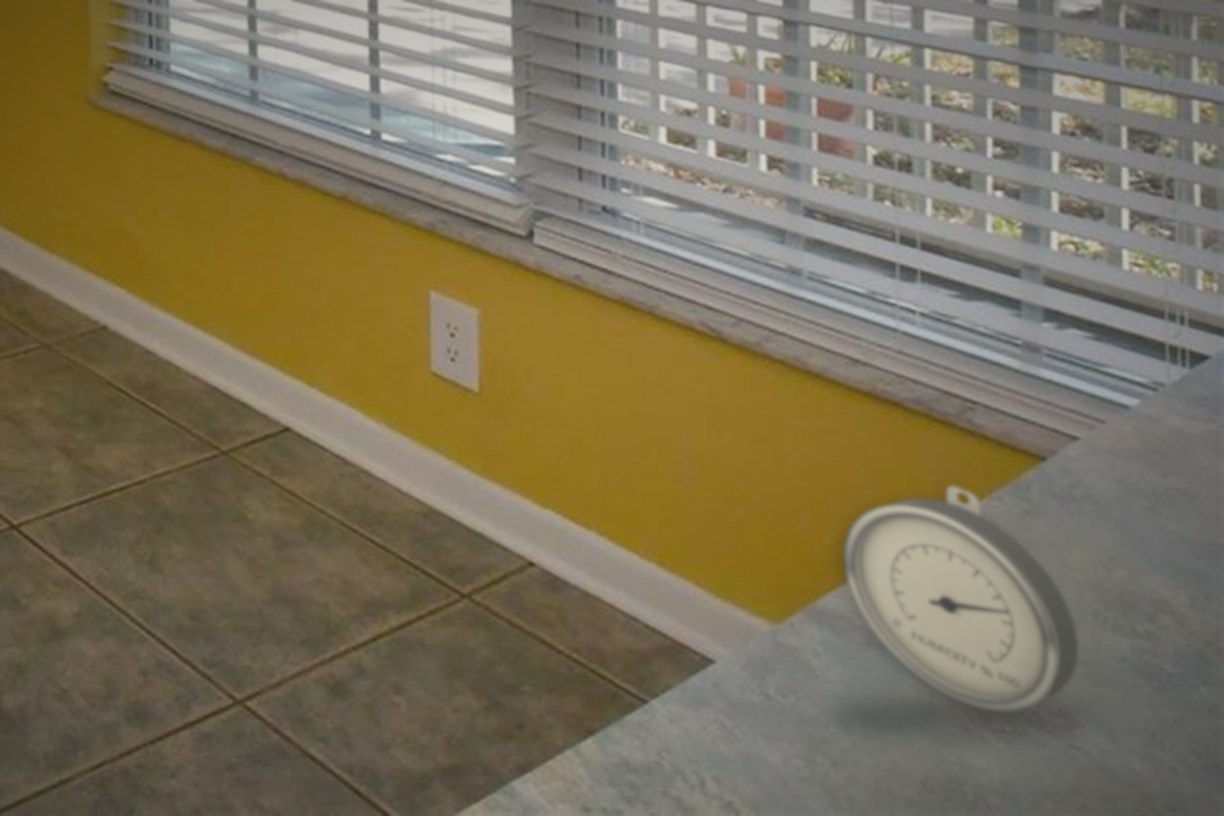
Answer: 75 %
